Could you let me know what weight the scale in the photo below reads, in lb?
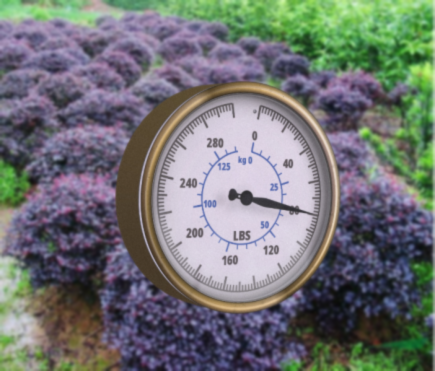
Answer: 80 lb
